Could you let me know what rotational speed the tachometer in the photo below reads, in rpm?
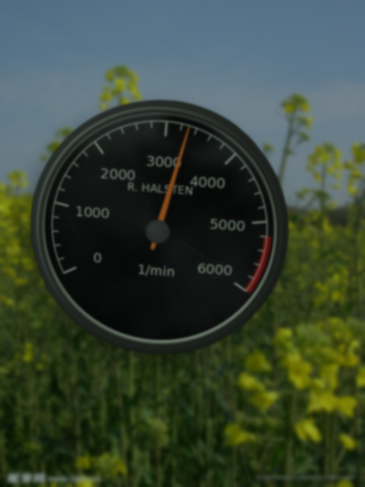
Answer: 3300 rpm
